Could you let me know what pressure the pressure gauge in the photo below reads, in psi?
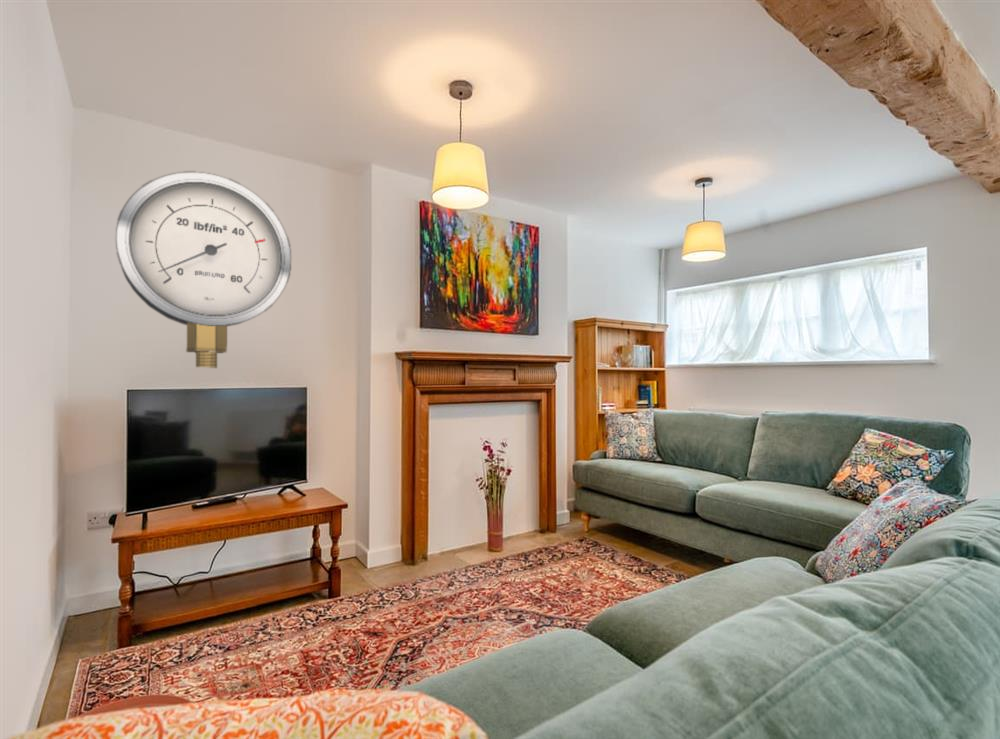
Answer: 2.5 psi
